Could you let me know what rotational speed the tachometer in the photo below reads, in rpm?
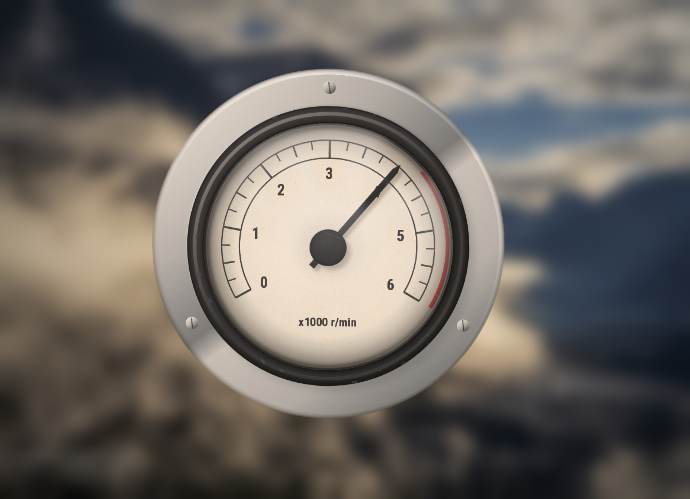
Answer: 4000 rpm
